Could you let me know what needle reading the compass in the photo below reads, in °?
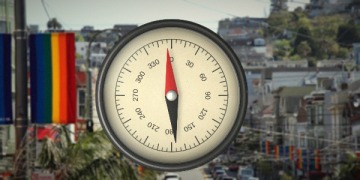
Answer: 355 °
